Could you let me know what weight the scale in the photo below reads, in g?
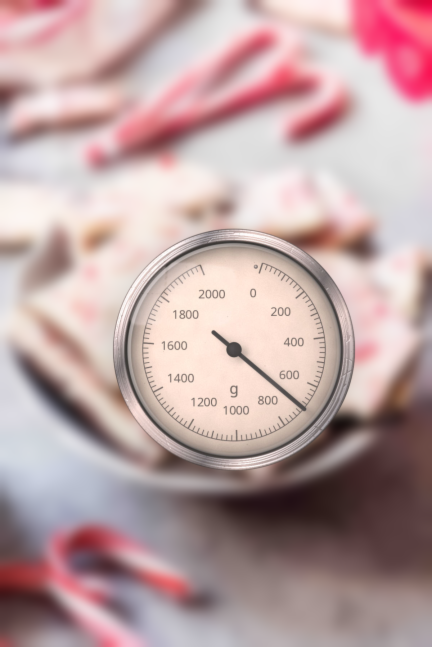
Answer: 700 g
